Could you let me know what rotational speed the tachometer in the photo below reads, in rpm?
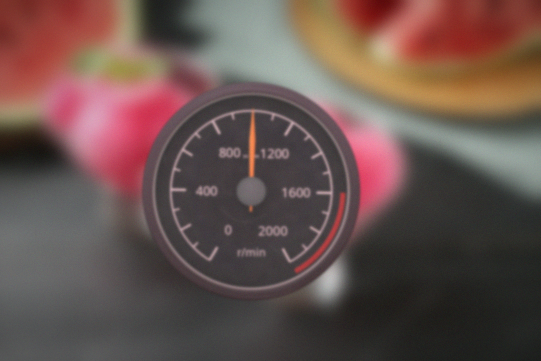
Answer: 1000 rpm
